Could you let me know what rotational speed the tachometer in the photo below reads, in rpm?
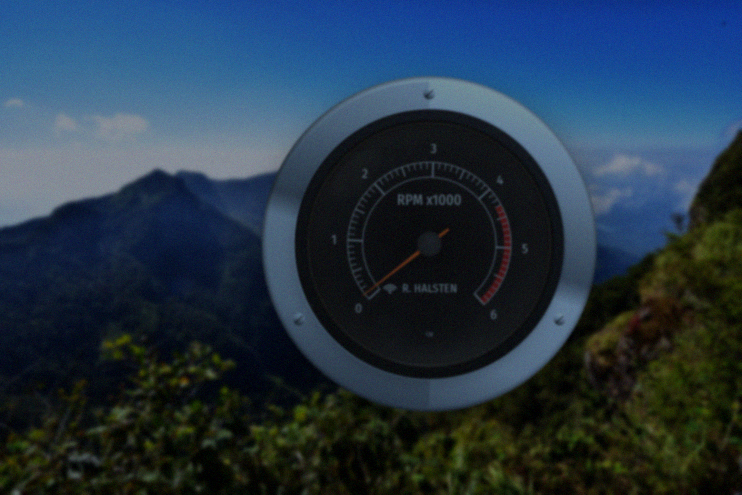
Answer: 100 rpm
